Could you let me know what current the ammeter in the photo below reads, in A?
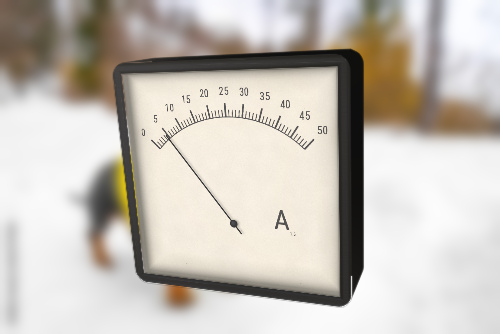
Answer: 5 A
